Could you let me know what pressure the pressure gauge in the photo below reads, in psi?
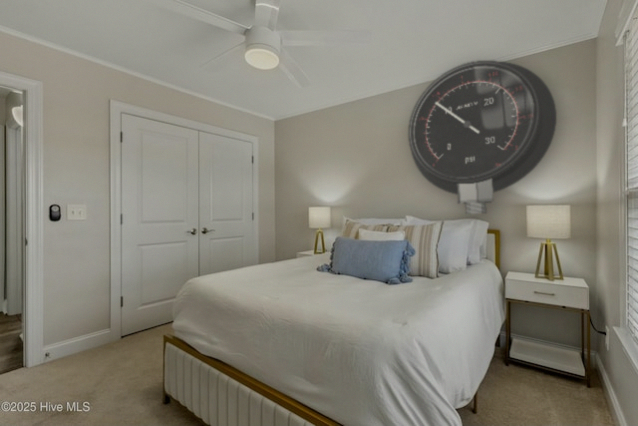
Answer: 10 psi
